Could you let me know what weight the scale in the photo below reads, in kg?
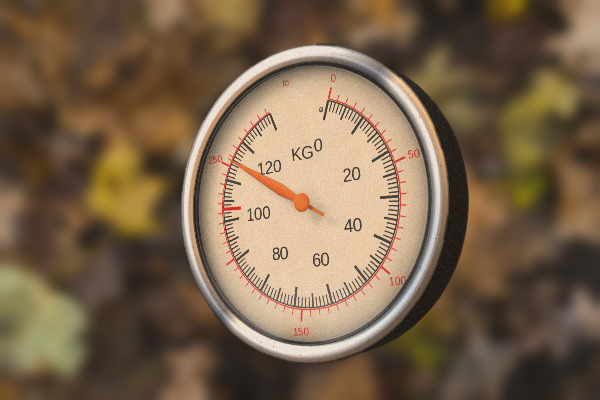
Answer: 115 kg
